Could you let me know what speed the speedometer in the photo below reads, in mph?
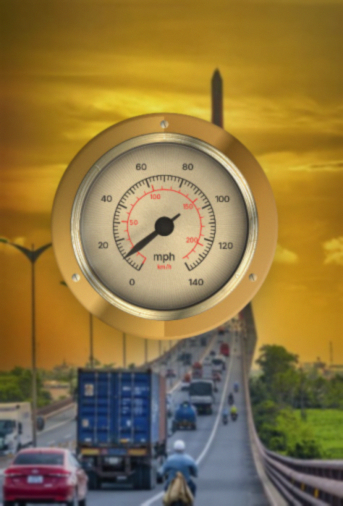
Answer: 10 mph
